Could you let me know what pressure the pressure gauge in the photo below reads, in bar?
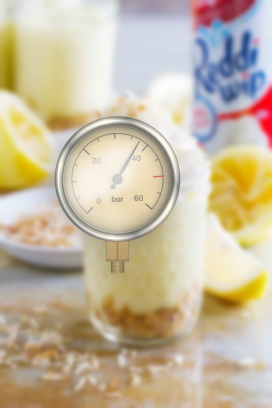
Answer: 37.5 bar
